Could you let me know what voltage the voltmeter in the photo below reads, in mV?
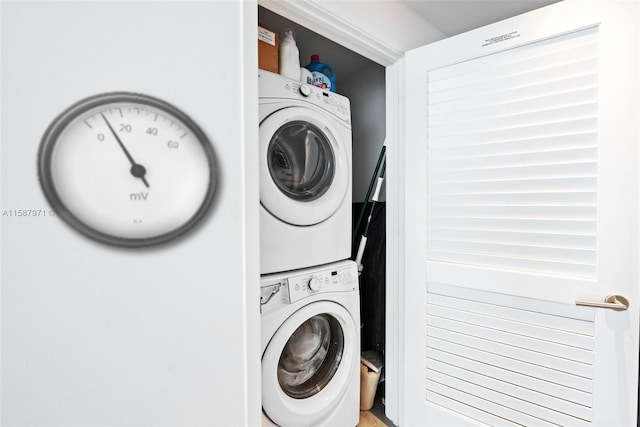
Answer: 10 mV
